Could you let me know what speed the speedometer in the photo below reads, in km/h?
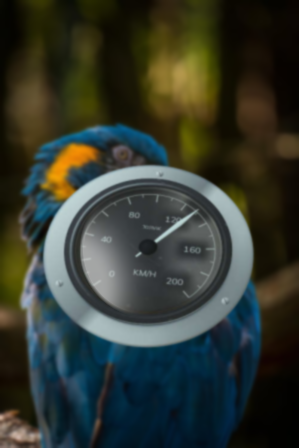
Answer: 130 km/h
